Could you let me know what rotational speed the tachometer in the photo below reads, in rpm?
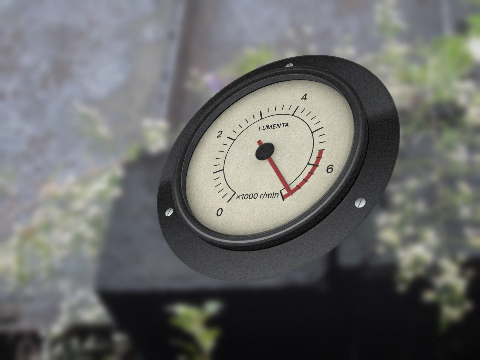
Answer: 6800 rpm
